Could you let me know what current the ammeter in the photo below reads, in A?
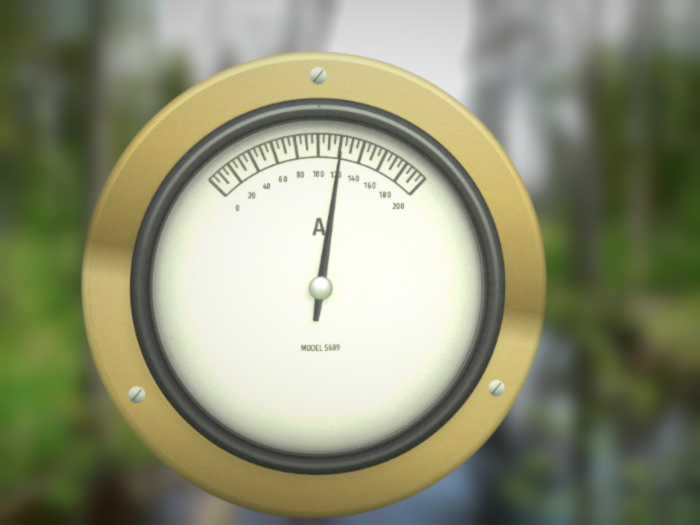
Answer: 120 A
